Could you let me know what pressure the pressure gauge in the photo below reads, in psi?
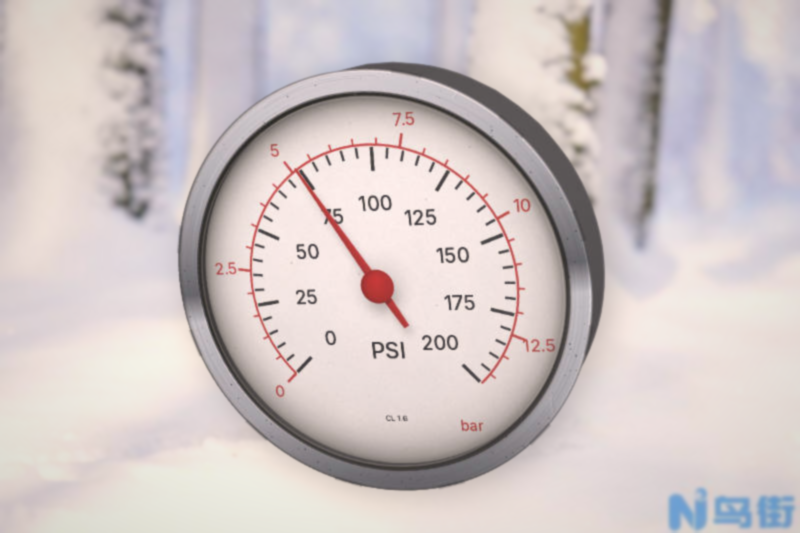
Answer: 75 psi
